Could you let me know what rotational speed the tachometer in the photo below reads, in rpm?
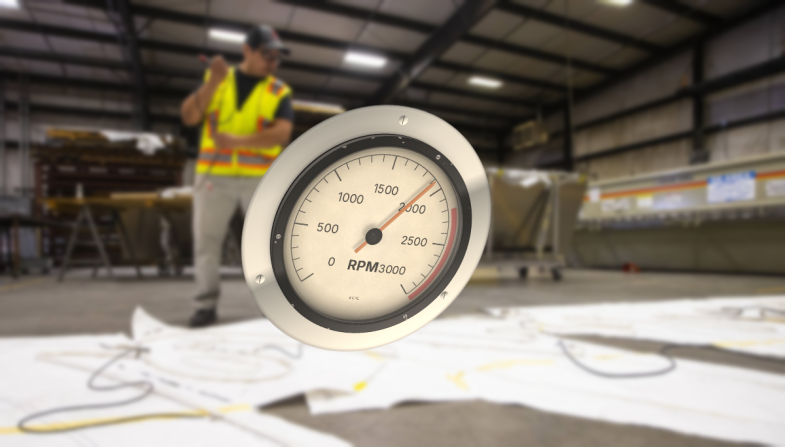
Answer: 1900 rpm
